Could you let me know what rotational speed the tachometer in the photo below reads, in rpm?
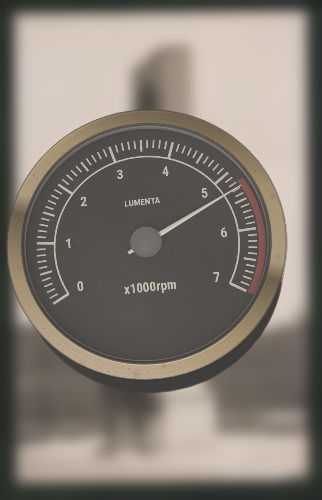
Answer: 5300 rpm
